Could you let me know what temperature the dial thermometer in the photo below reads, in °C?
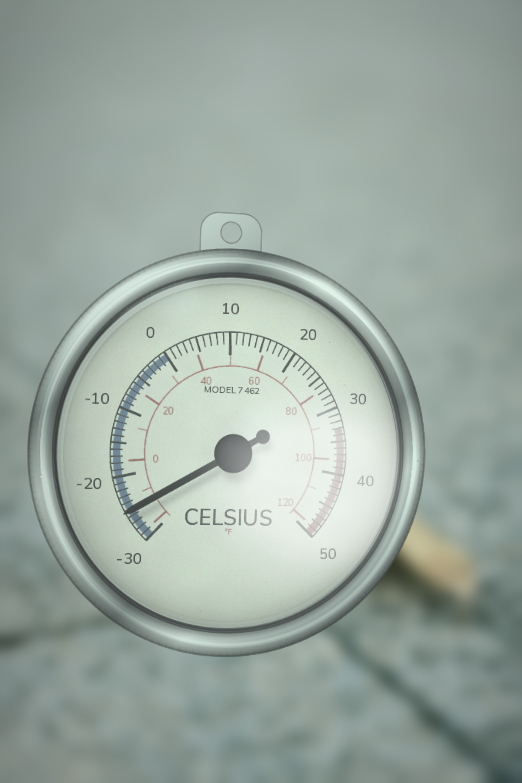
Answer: -25 °C
